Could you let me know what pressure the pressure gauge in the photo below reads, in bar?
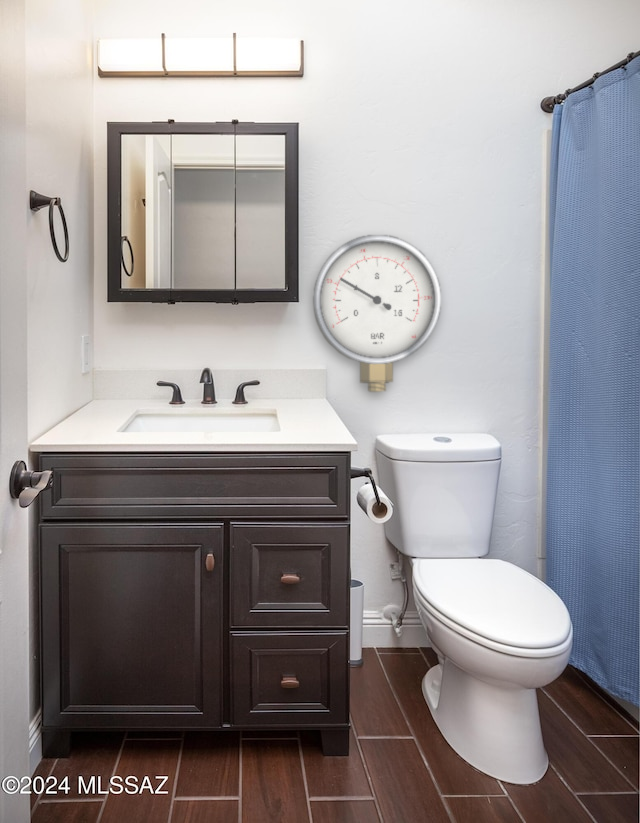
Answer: 4 bar
